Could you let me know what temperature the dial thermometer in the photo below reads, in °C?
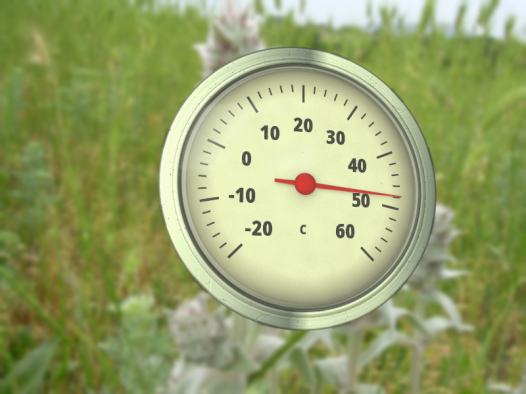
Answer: 48 °C
